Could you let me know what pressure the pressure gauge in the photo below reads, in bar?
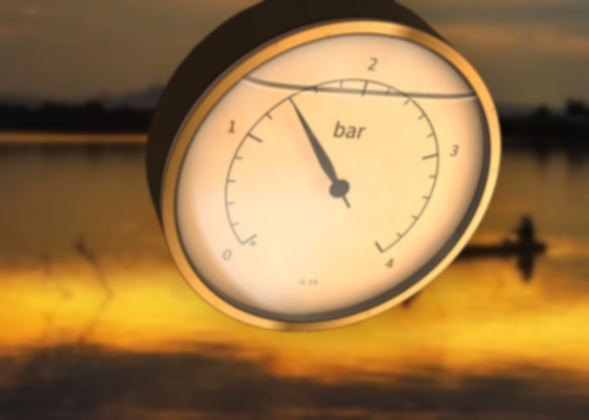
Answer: 1.4 bar
